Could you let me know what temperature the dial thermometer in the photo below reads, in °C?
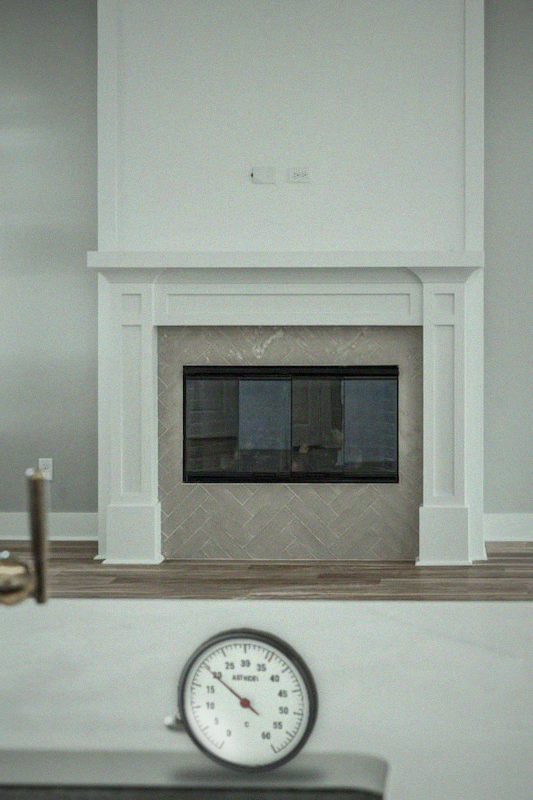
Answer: 20 °C
